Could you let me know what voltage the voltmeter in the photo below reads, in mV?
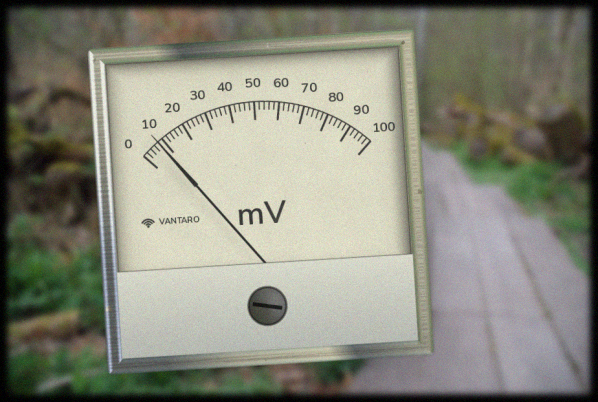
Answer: 8 mV
